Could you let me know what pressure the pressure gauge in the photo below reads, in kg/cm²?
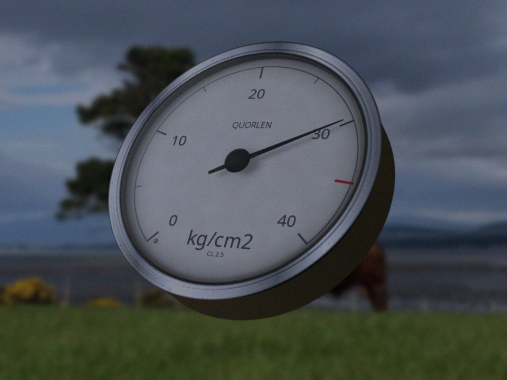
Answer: 30 kg/cm²
